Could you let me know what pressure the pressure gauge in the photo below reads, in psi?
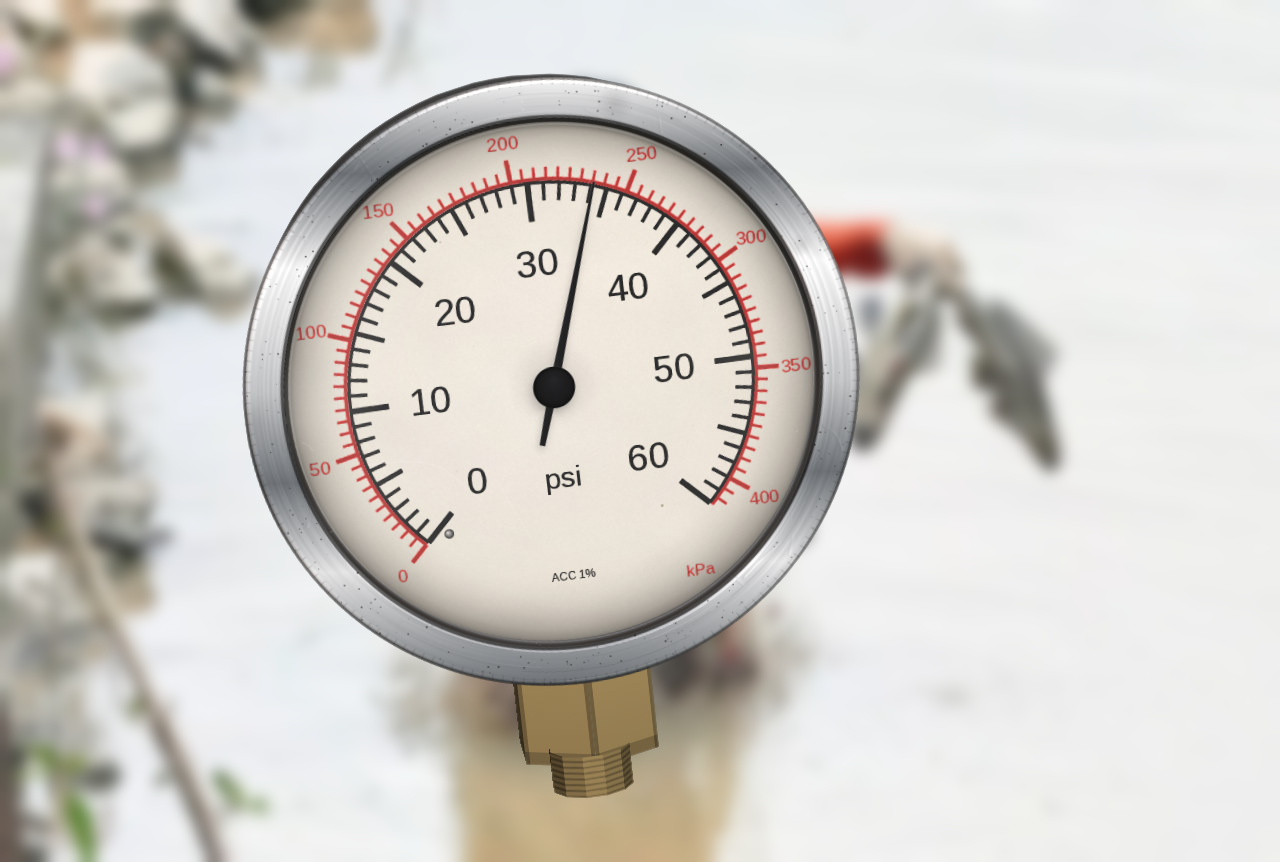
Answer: 34 psi
